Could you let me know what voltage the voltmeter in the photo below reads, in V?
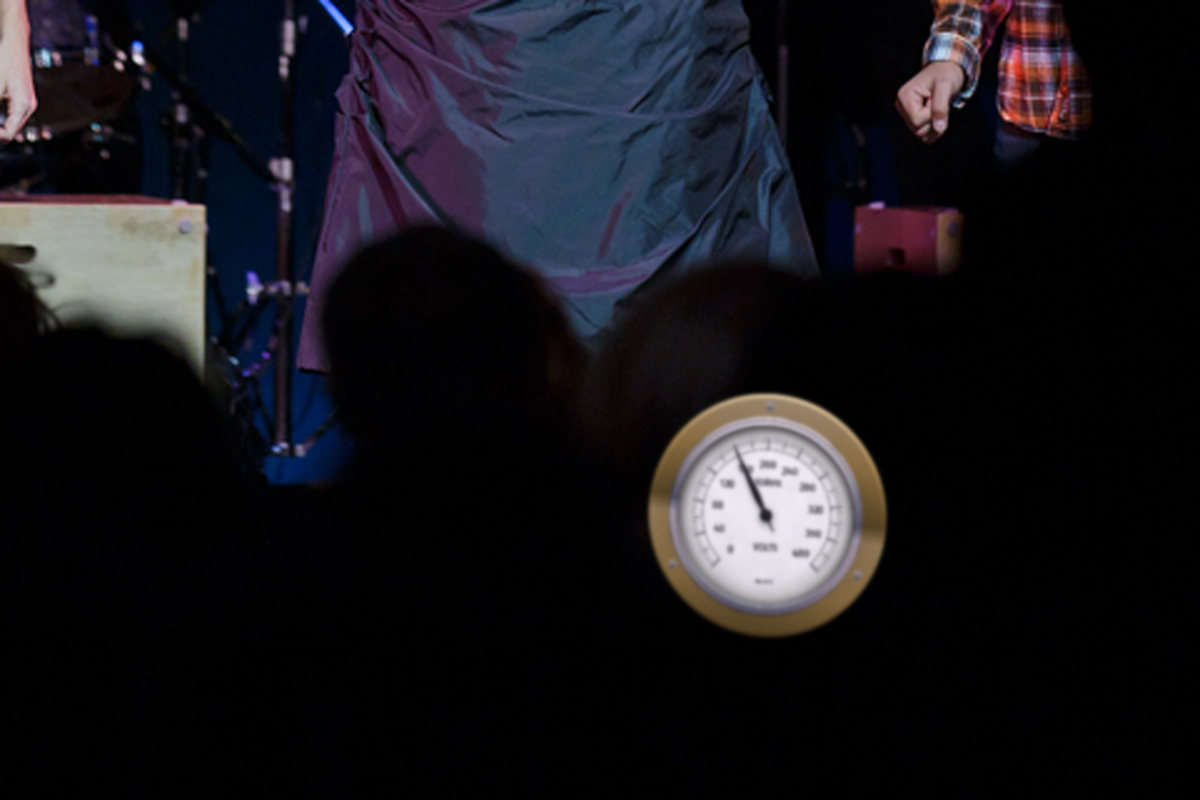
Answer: 160 V
